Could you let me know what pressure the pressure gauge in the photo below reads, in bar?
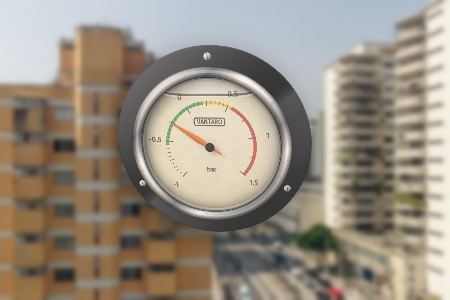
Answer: -0.25 bar
